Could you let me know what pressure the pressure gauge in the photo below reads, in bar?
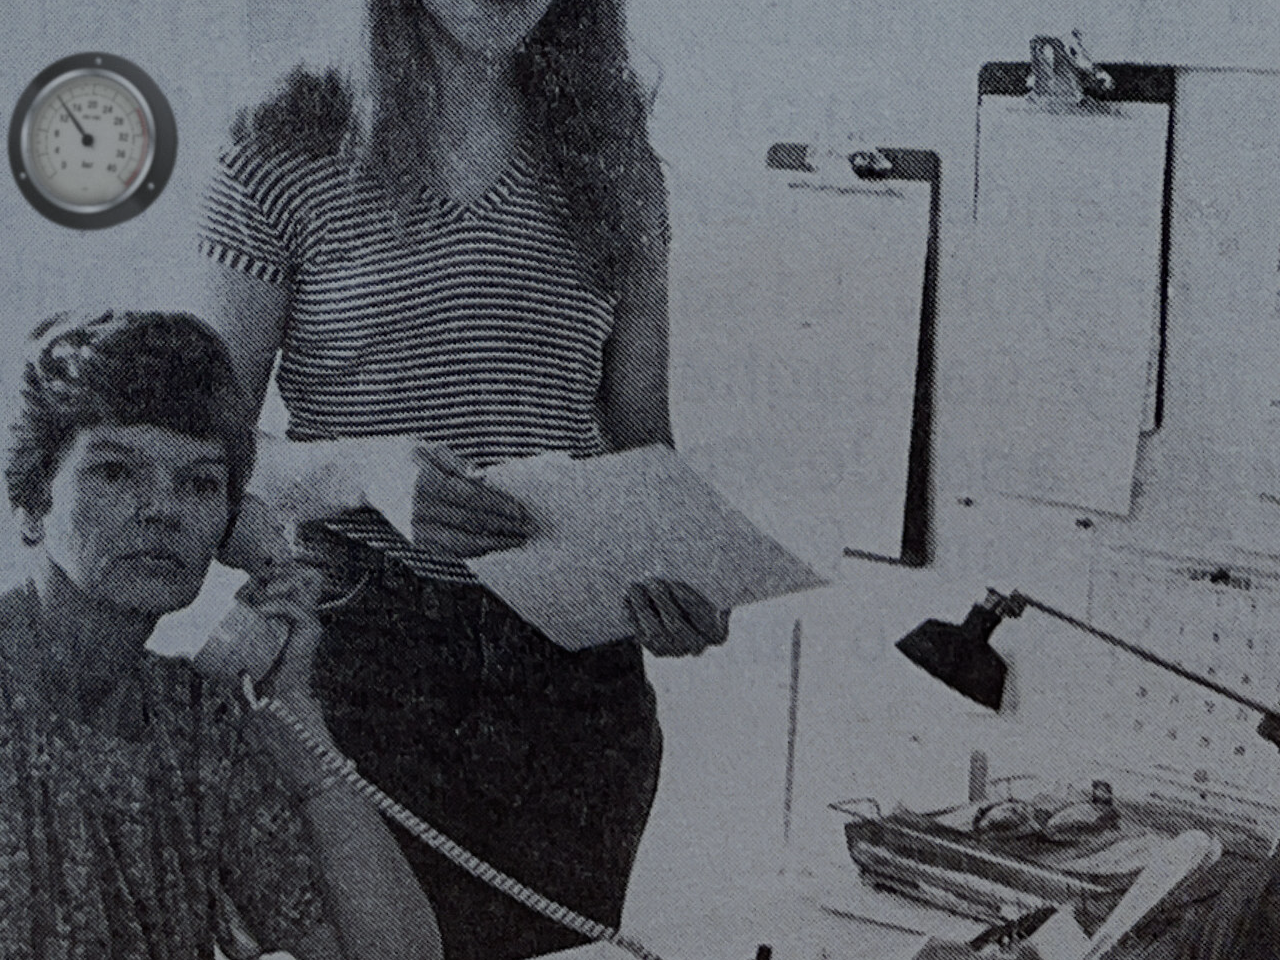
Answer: 14 bar
